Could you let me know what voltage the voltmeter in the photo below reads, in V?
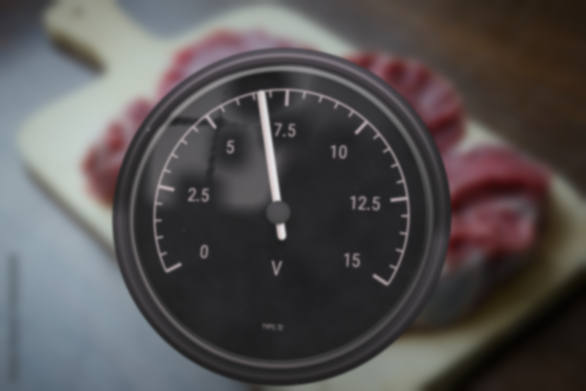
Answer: 6.75 V
